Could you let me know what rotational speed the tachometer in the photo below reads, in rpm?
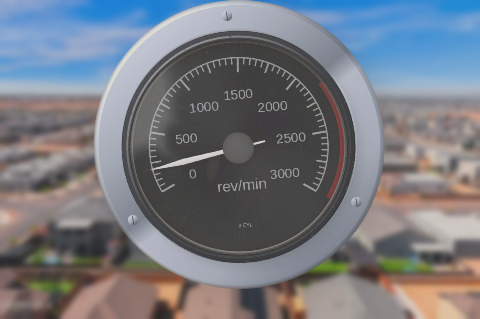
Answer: 200 rpm
